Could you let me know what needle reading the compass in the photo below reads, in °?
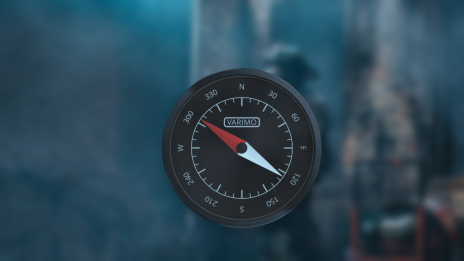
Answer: 305 °
